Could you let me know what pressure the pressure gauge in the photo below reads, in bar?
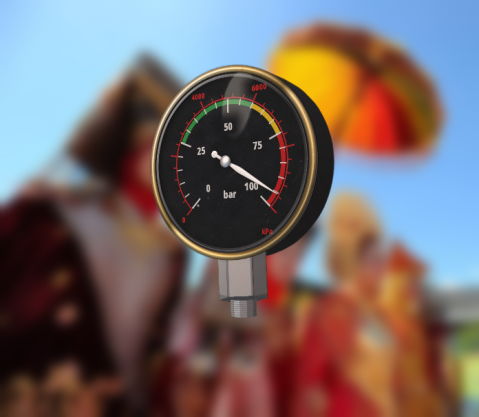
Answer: 95 bar
